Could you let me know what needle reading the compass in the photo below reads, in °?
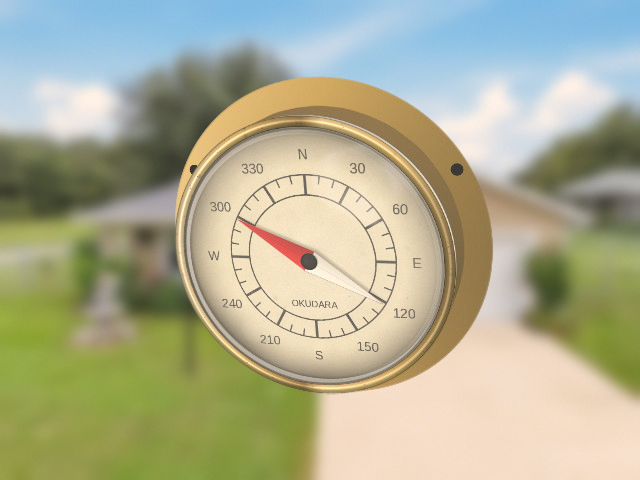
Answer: 300 °
